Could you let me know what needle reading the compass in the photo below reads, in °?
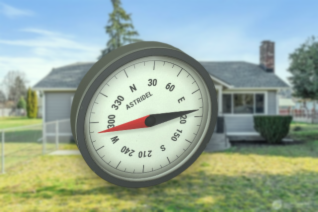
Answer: 290 °
